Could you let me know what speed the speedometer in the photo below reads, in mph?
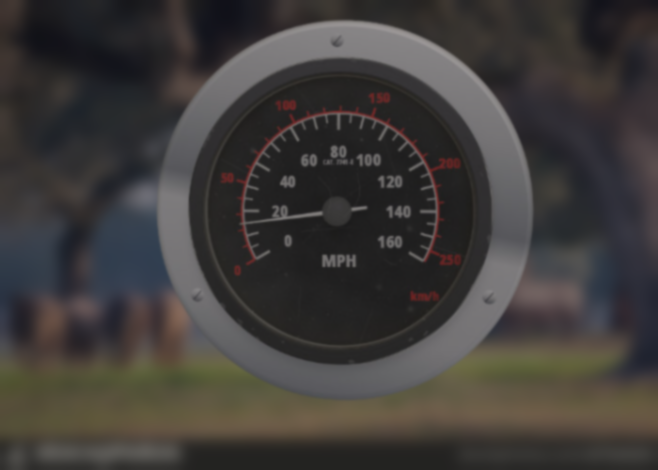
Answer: 15 mph
